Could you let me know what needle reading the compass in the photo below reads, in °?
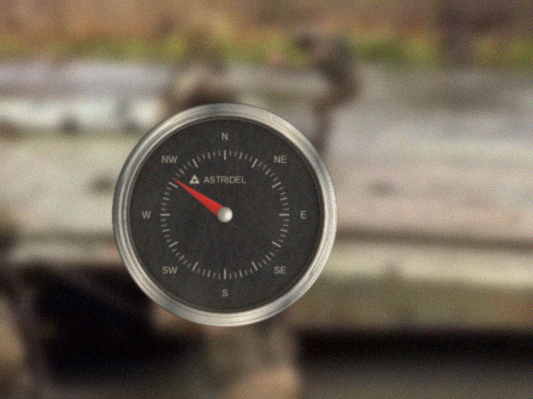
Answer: 305 °
